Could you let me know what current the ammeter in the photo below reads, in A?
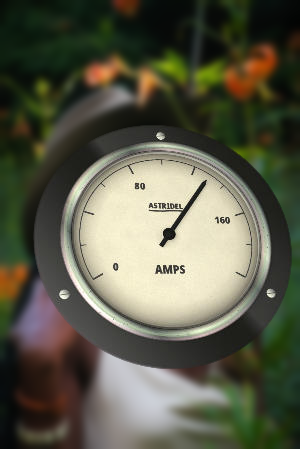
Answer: 130 A
